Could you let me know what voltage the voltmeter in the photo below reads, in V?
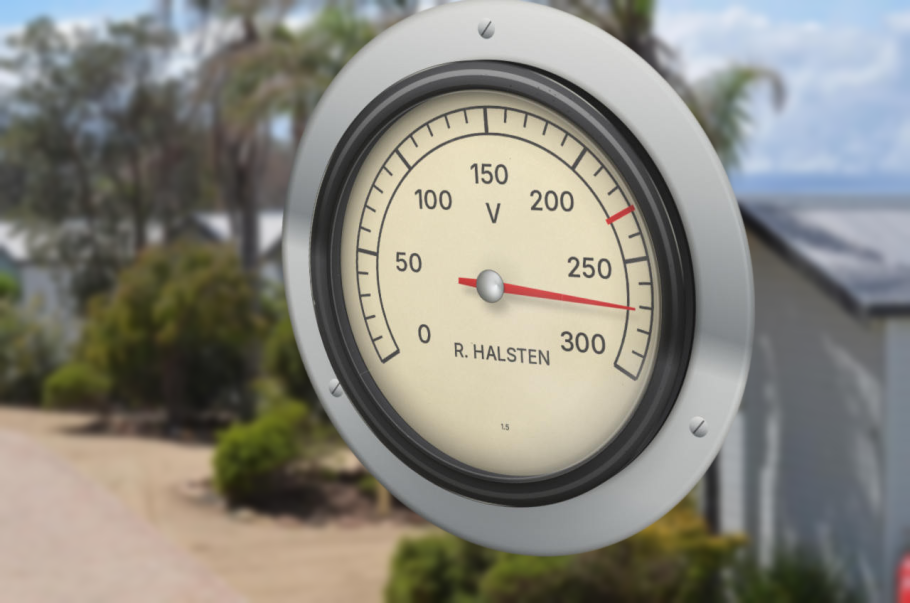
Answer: 270 V
